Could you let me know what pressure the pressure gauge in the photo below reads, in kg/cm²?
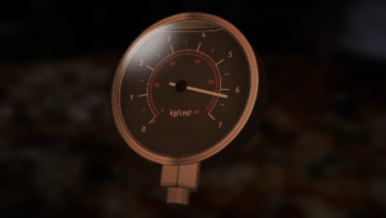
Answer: 6.25 kg/cm²
